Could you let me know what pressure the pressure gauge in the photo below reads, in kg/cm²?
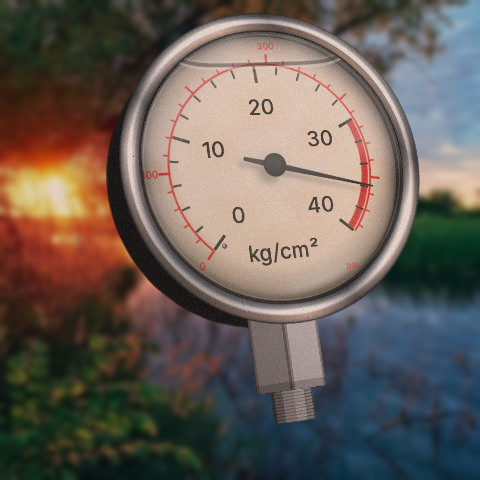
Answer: 36 kg/cm²
